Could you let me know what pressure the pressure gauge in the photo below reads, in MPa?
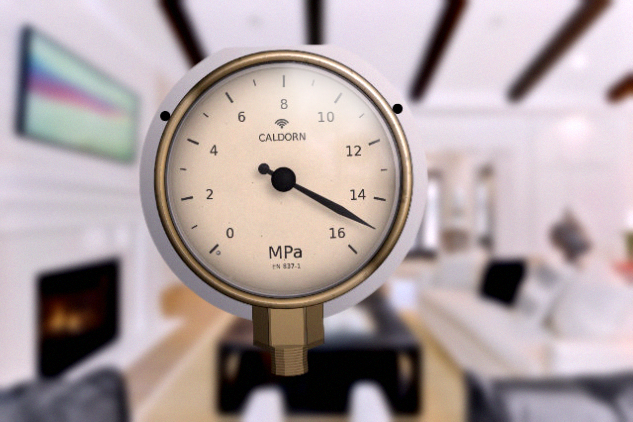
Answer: 15 MPa
